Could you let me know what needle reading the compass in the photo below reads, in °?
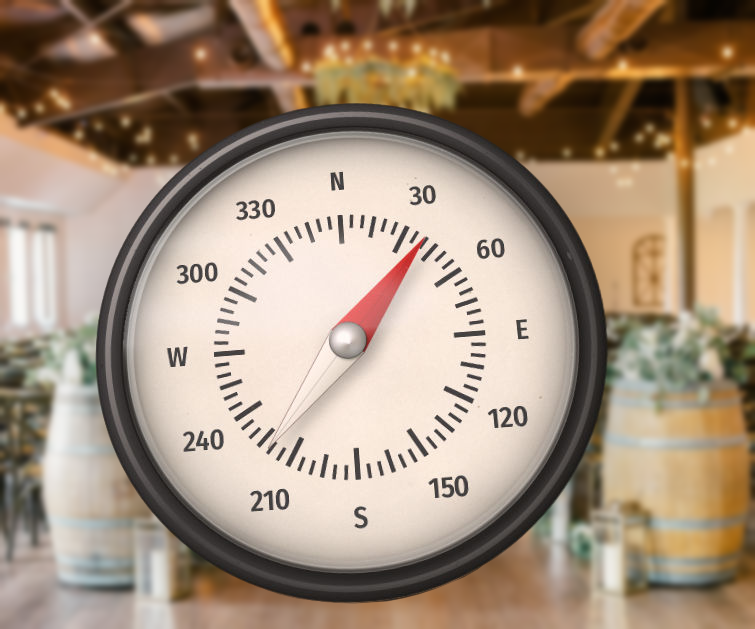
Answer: 40 °
